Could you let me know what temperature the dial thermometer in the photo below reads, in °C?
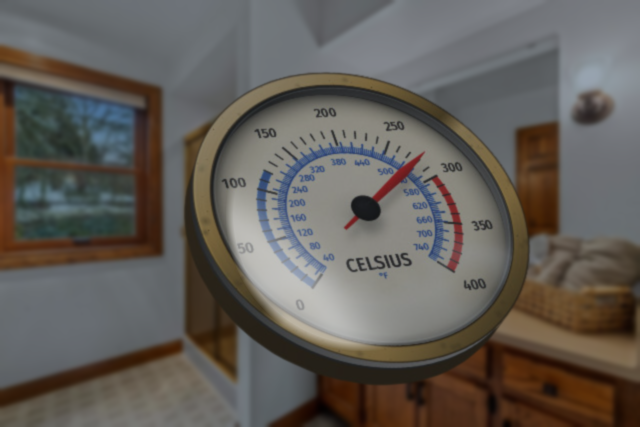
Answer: 280 °C
